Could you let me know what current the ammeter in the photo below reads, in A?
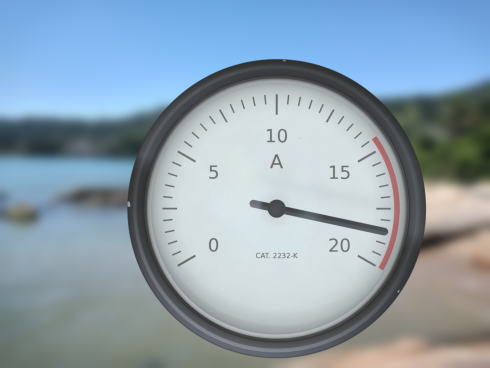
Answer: 18.5 A
